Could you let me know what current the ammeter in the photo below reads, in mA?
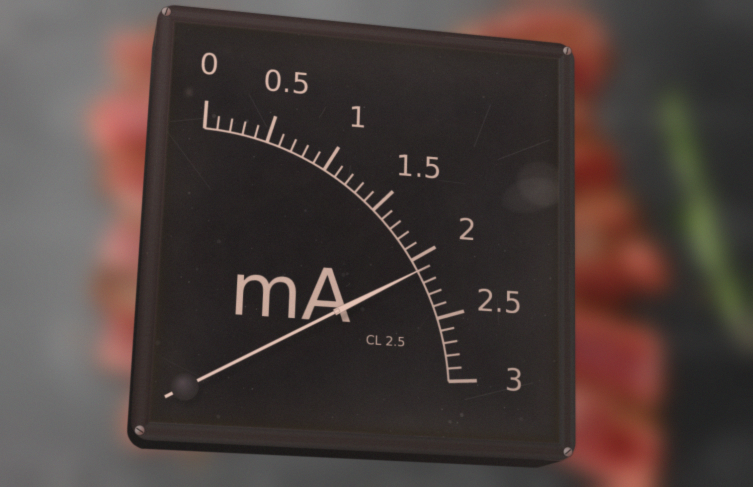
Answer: 2.1 mA
